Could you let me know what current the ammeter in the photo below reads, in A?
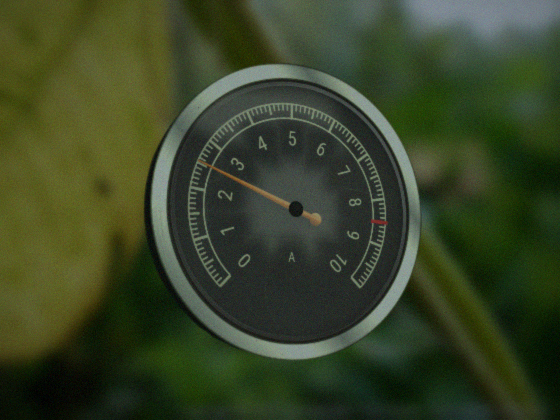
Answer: 2.5 A
